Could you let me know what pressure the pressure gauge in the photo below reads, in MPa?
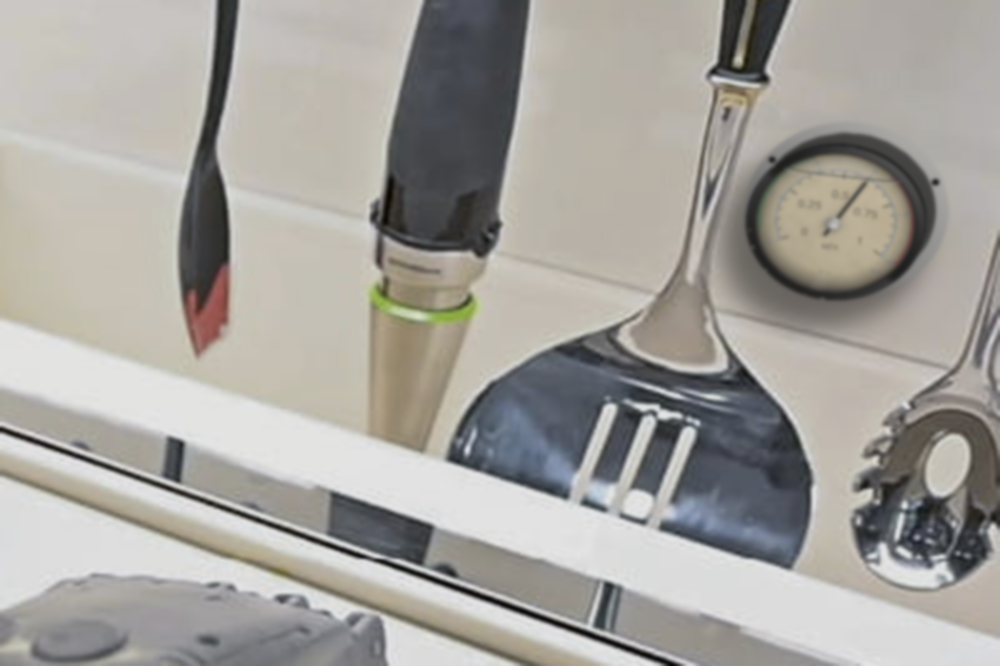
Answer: 0.6 MPa
